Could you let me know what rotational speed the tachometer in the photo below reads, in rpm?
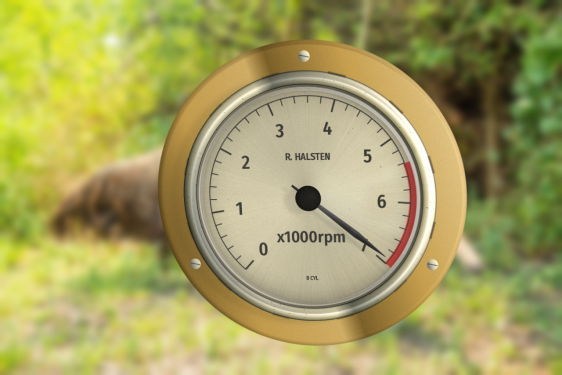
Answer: 6900 rpm
